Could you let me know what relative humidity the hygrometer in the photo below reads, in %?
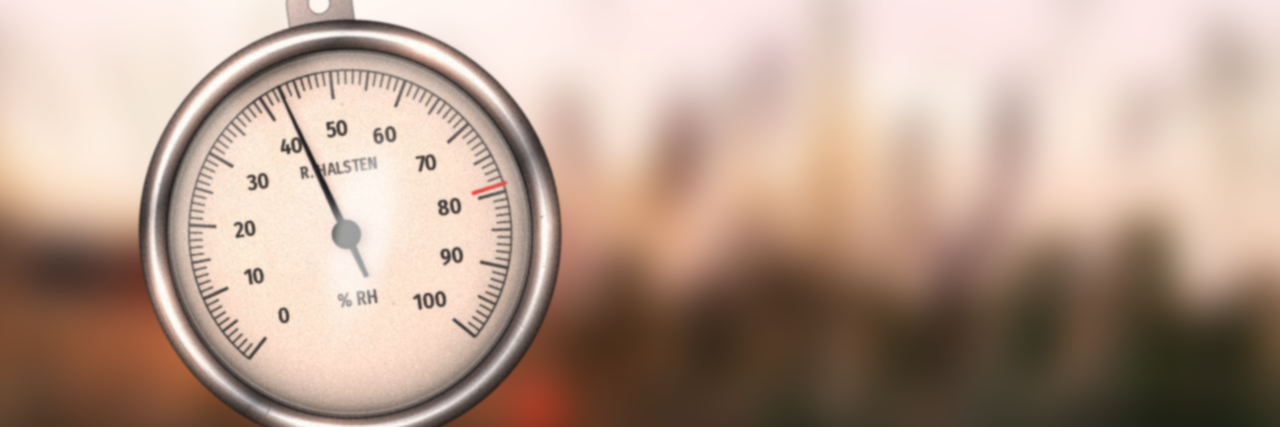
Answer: 43 %
